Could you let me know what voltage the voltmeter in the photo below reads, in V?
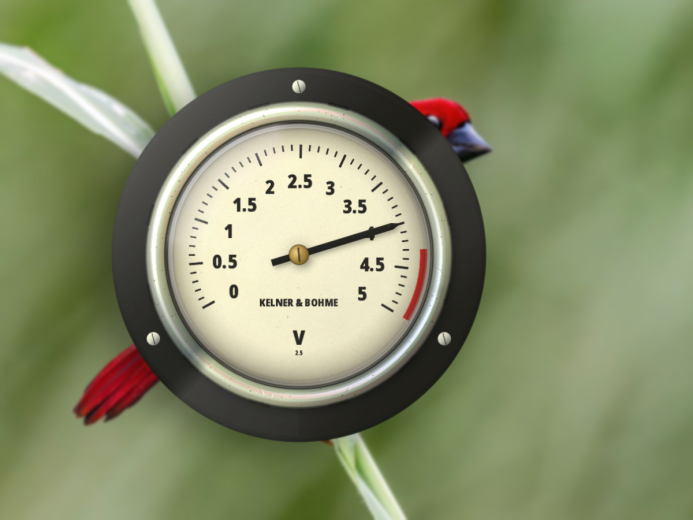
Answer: 4 V
